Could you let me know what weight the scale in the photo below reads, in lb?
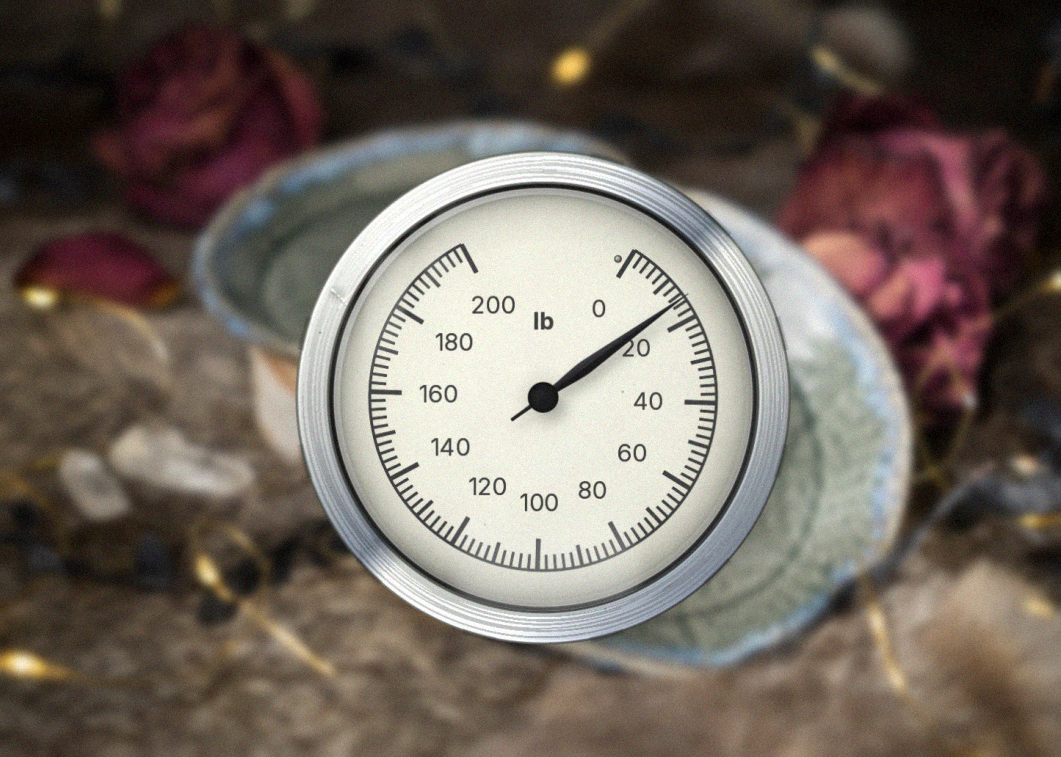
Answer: 15 lb
